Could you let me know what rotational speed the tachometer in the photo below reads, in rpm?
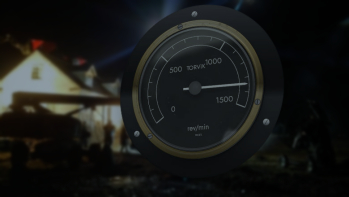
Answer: 1350 rpm
